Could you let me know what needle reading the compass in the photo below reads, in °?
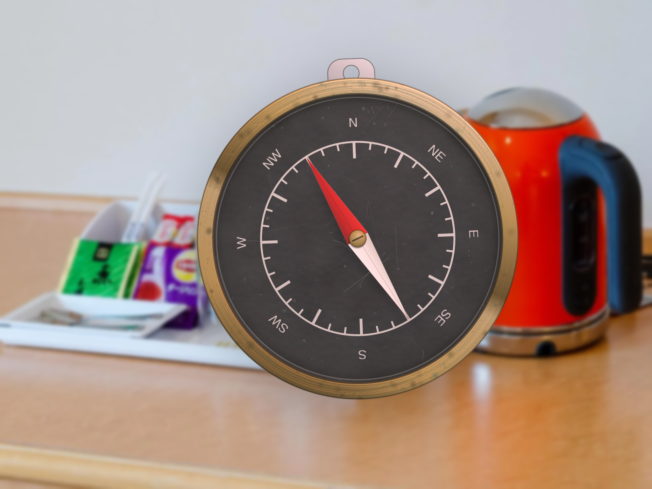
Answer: 330 °
